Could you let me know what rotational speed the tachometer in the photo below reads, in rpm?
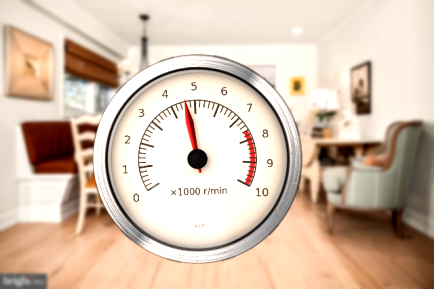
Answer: 4600 rpm
